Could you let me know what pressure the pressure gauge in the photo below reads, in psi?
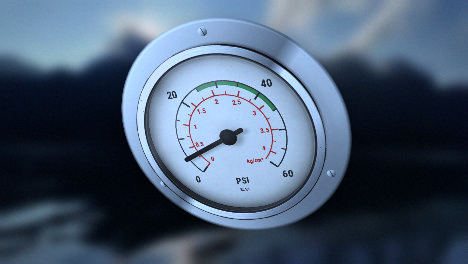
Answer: 5 psi
